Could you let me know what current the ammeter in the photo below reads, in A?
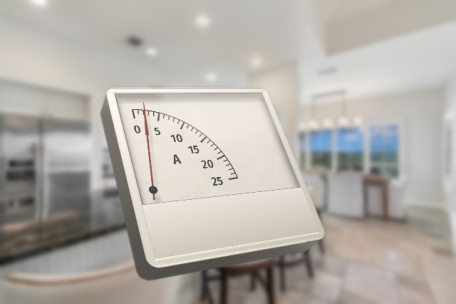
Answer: 2 A
